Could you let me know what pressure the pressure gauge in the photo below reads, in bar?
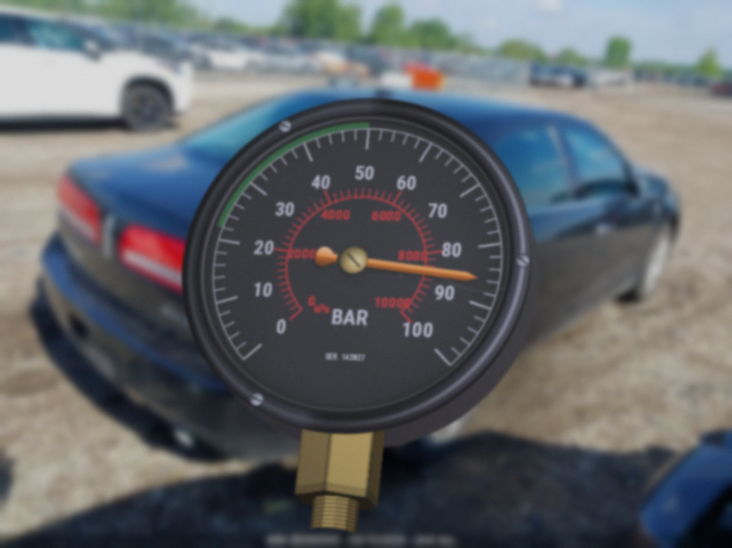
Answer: 86 bar
